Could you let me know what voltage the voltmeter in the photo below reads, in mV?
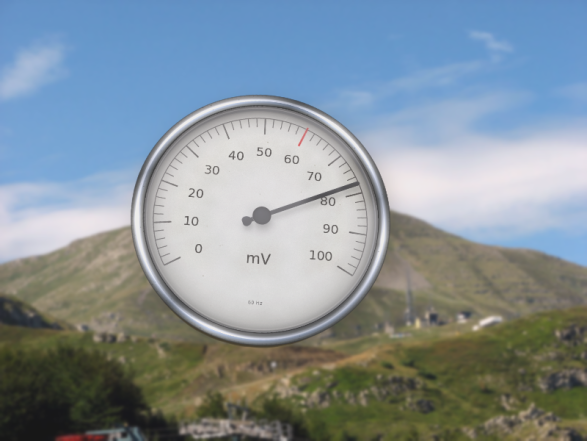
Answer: 78 mV
